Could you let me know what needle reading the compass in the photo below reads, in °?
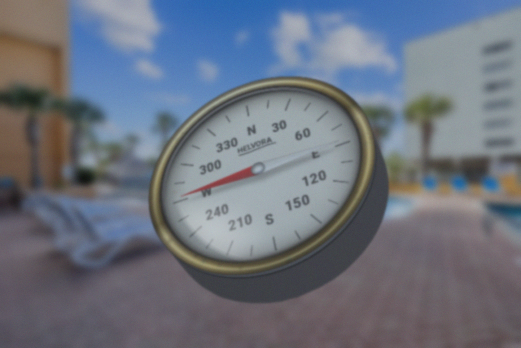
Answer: 270 °
